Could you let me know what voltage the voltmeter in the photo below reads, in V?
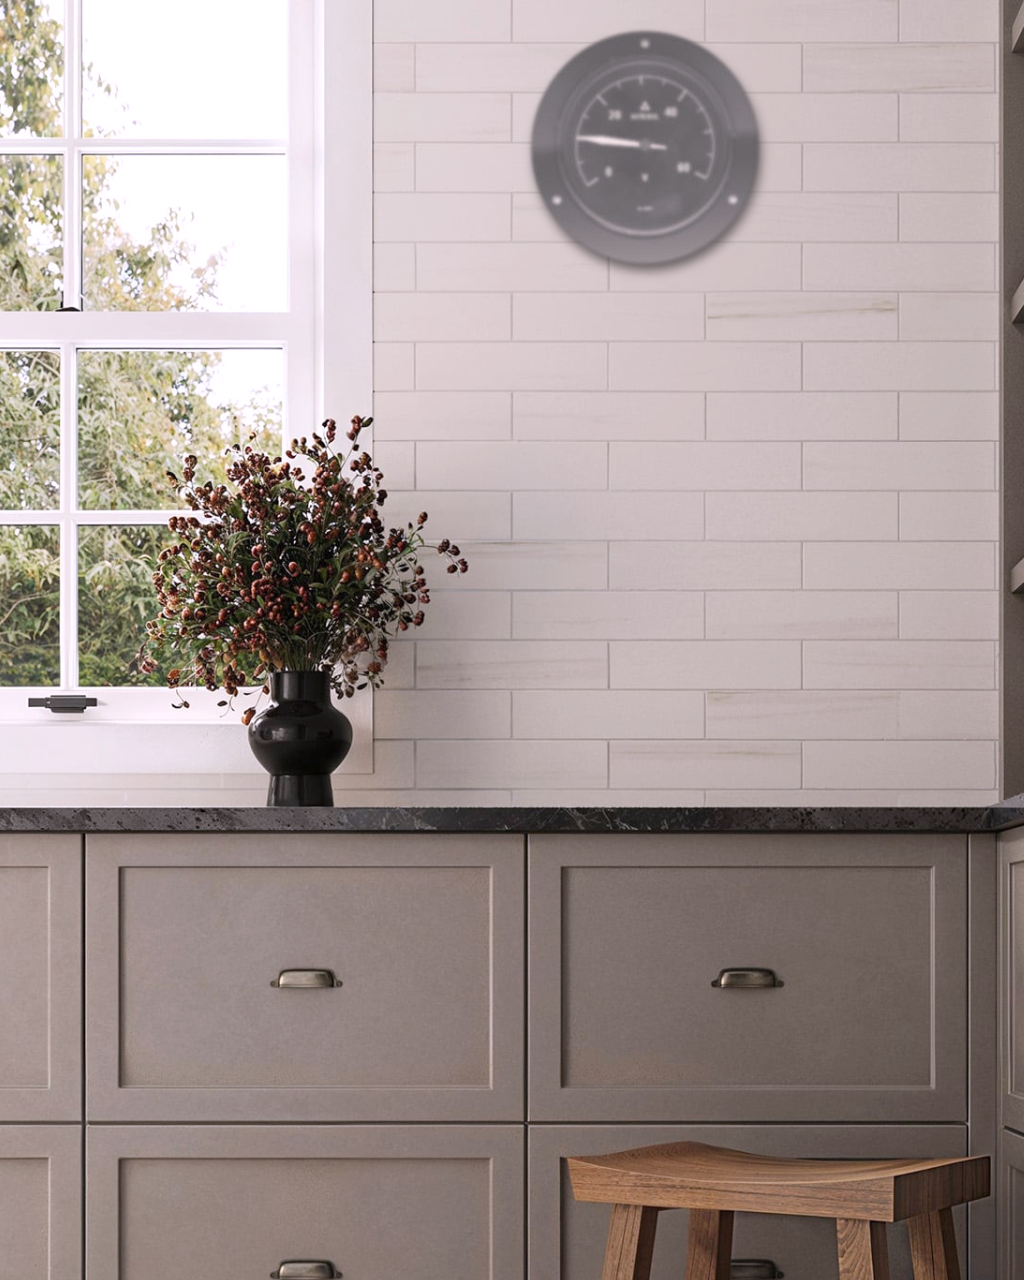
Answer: 10 V
